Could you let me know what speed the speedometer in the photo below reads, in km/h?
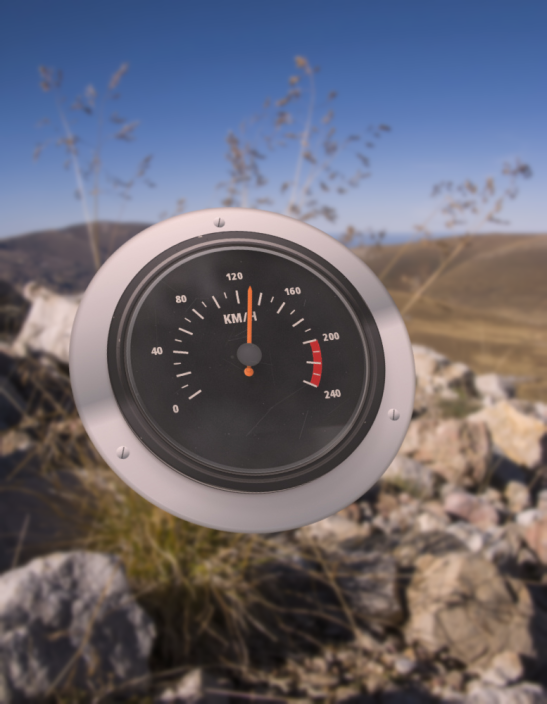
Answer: 130 km/h
